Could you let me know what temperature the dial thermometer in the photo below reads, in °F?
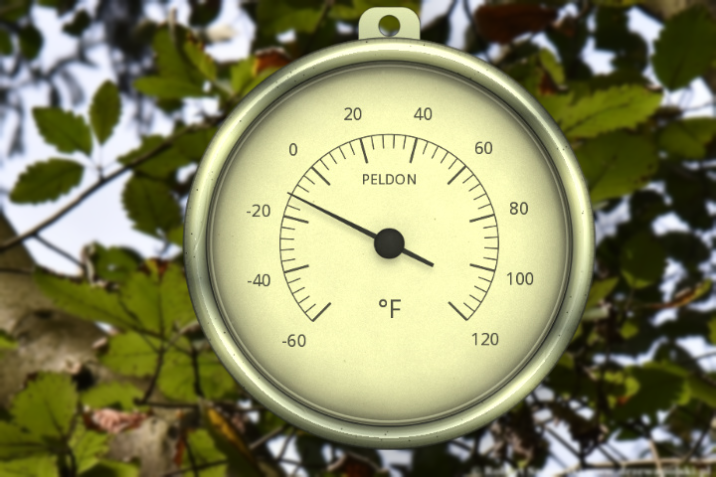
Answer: -12 °F
